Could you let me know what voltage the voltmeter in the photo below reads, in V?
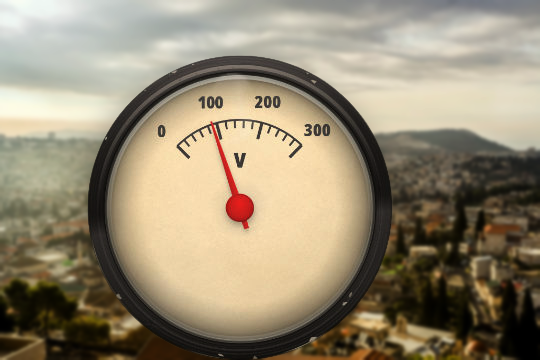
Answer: 90 V
